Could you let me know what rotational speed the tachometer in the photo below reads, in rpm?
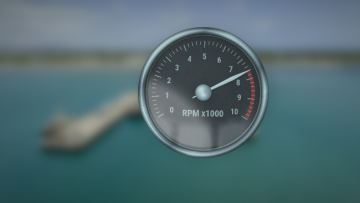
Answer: 7600 rpm
